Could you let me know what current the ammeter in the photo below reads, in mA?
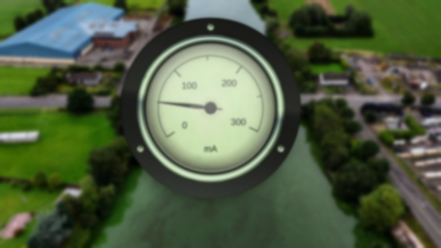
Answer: 50 mA
